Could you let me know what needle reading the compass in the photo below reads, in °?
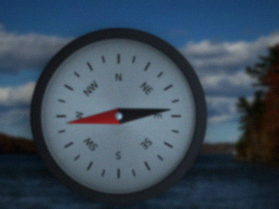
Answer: 262.5 °
